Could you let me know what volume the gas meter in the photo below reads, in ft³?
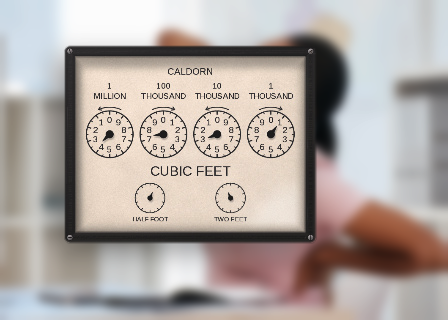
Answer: 373100 ft³
